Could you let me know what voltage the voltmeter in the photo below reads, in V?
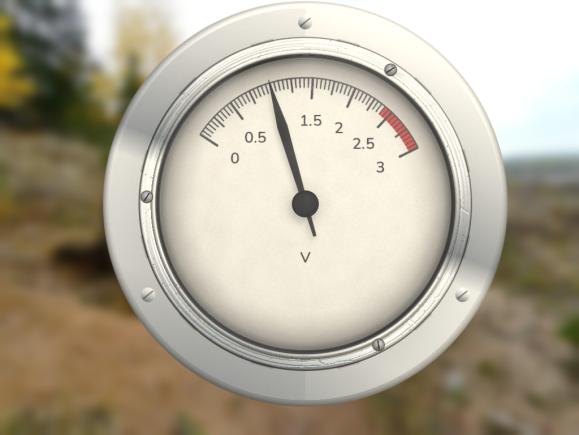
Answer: 1 V
